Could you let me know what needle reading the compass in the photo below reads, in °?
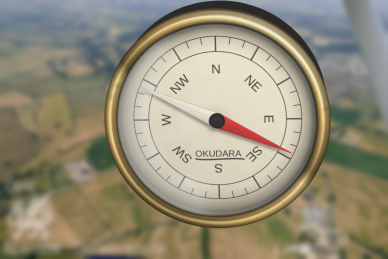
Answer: 115 °
